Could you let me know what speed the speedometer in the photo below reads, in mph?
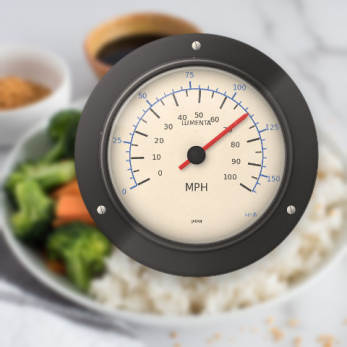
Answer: 70 mph
